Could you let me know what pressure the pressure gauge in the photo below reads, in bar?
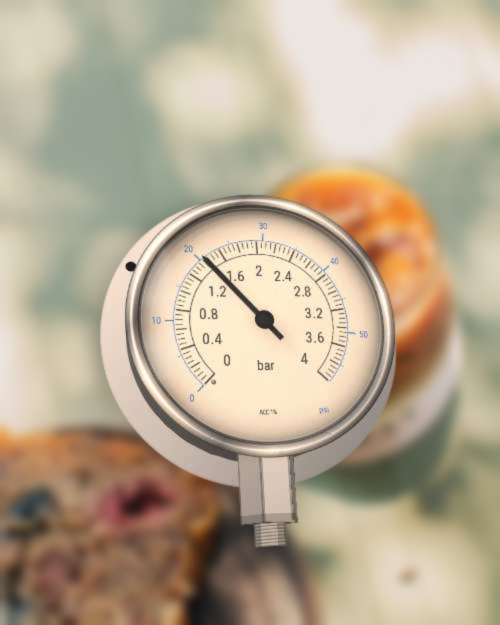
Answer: 1.4 bar
